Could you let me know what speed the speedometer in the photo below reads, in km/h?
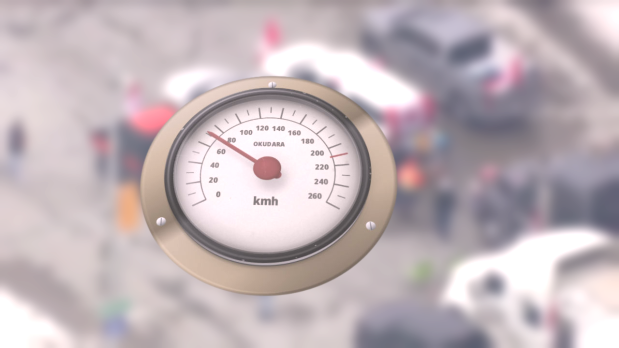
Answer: 70 km/h
